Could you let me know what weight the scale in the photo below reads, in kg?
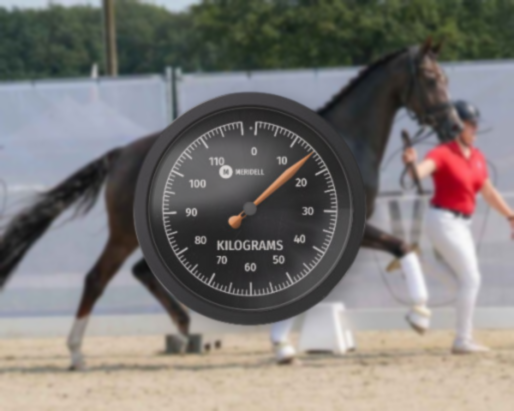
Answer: 15 kg
